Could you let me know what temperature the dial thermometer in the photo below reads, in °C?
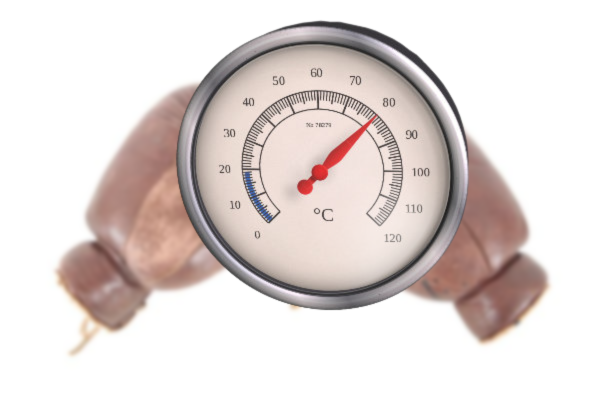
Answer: 80 °C
